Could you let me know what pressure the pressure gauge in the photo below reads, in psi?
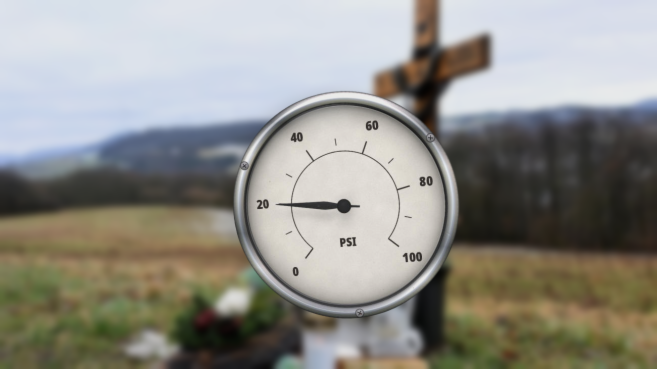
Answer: 20 psi
